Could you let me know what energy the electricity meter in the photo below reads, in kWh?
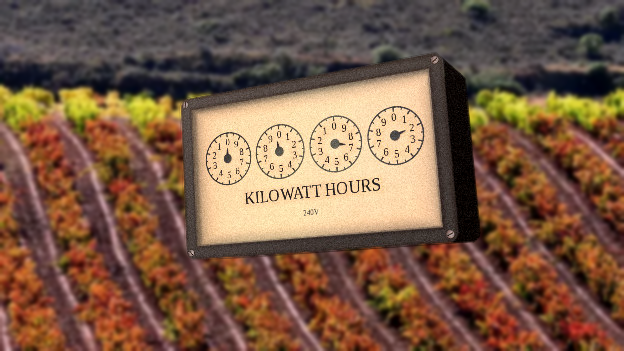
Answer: 9972 kWh
